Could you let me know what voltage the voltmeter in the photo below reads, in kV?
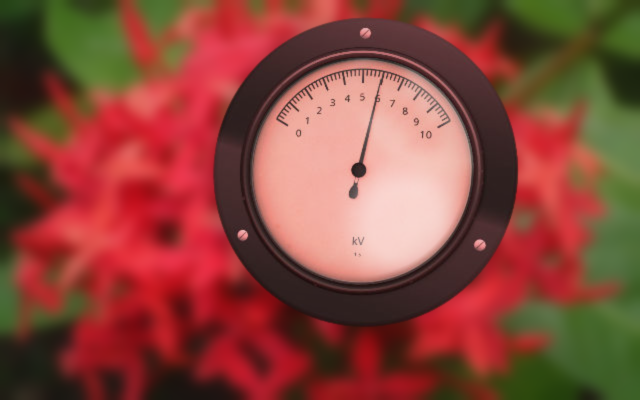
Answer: 6 kV
